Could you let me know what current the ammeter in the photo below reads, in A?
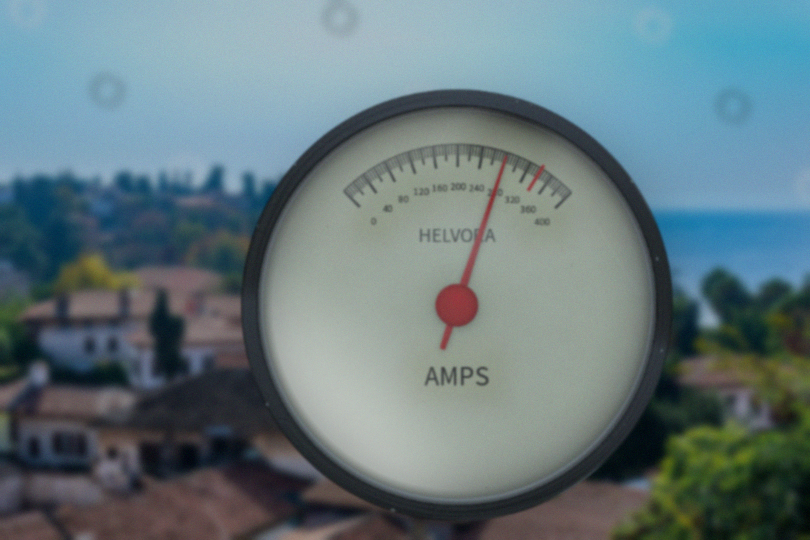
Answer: 280 A
